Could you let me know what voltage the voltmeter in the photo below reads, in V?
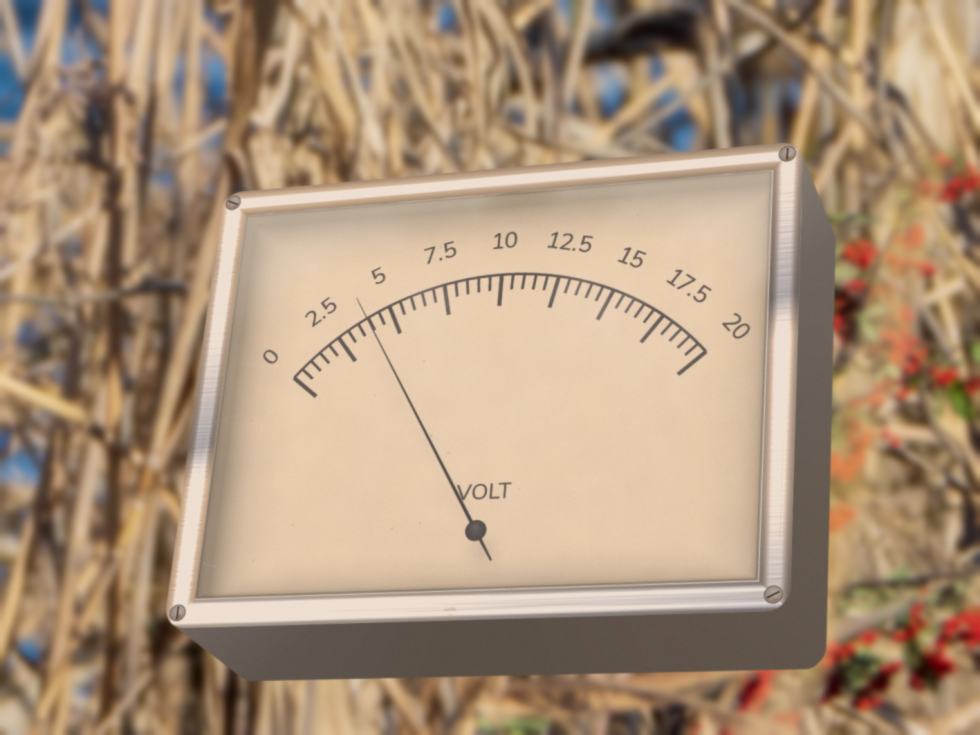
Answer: 4 V
